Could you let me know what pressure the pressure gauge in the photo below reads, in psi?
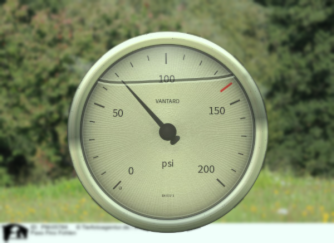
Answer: 70 psi
